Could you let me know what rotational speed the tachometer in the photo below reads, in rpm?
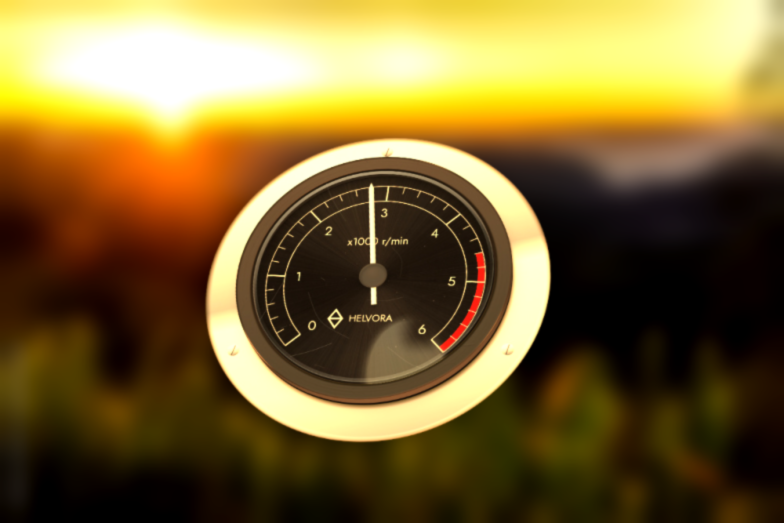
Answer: 2800 rpm
